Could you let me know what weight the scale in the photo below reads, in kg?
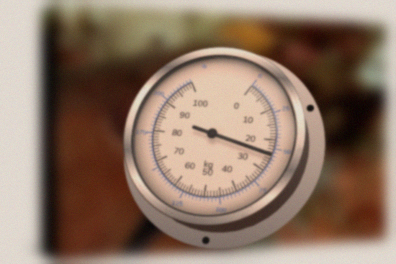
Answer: 25 kg
